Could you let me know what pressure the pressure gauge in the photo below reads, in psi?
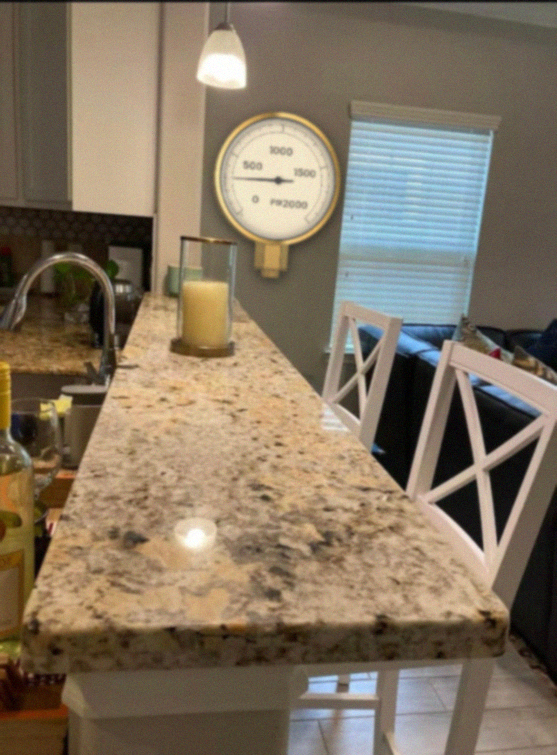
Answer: 300 psi
